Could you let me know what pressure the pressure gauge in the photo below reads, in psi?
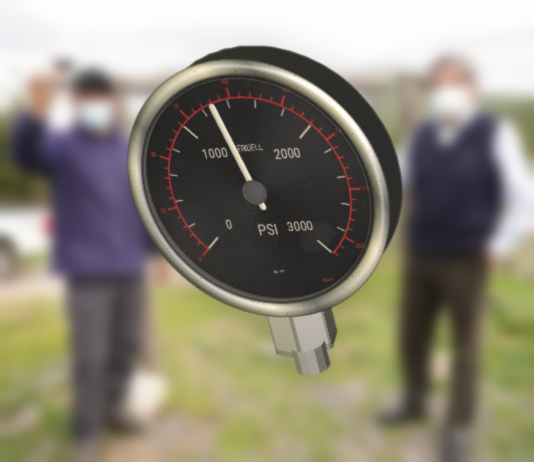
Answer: 1300 psi
